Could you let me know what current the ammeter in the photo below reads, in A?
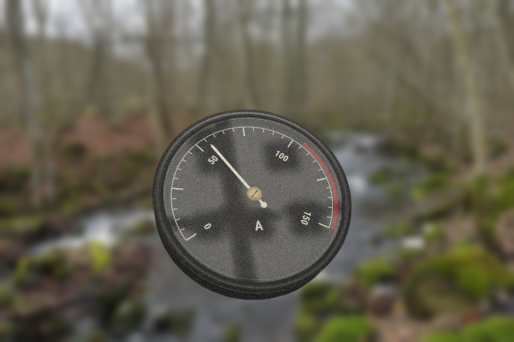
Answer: 55 A
